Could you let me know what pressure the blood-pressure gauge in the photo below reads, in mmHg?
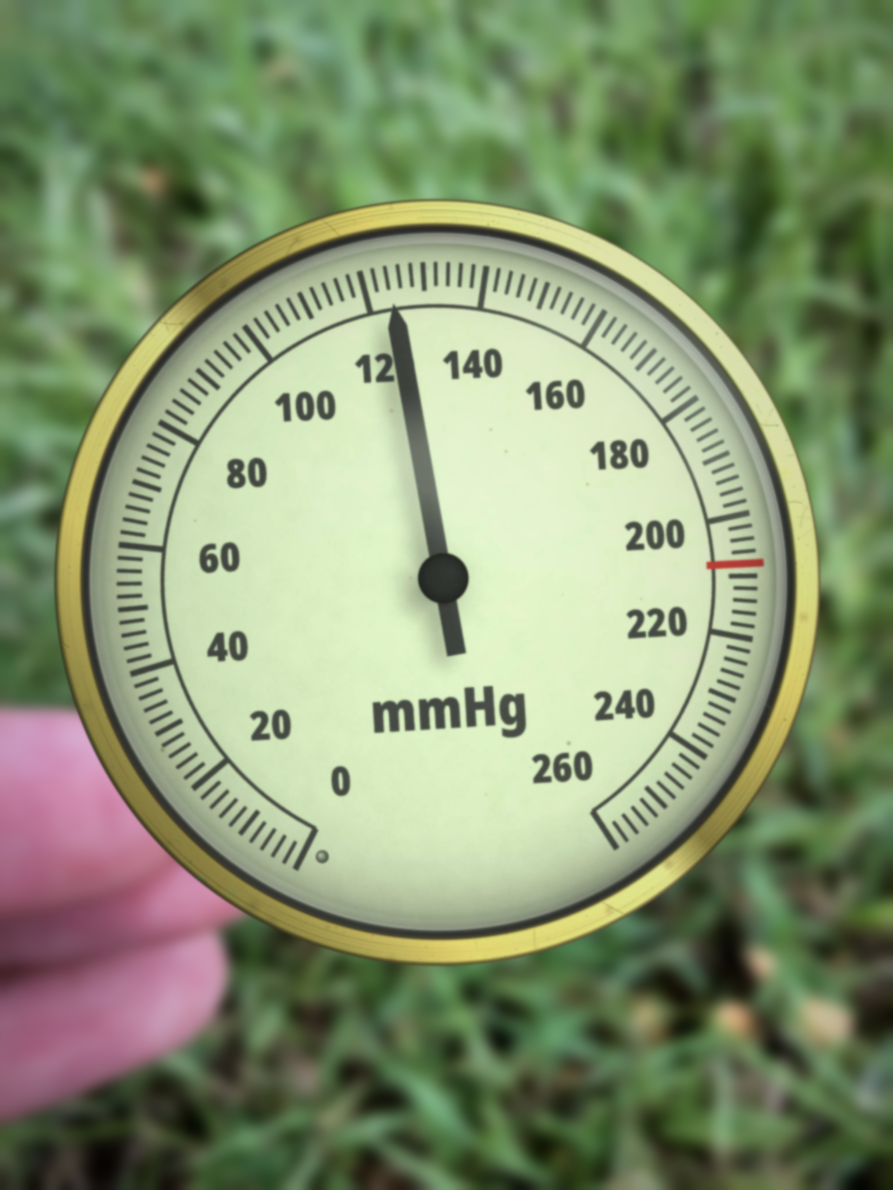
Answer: 124 mmHg
